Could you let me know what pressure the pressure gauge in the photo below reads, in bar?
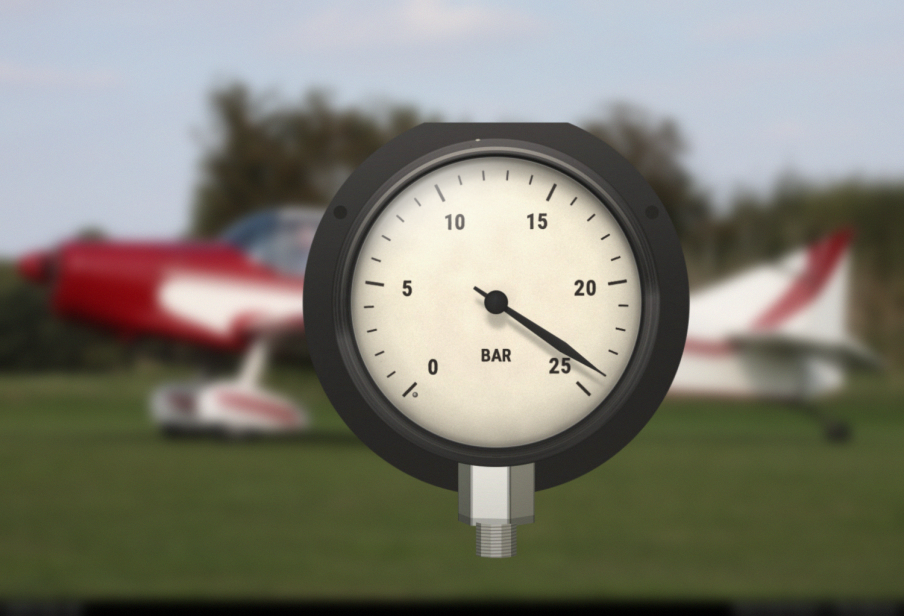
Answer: 24 bar
